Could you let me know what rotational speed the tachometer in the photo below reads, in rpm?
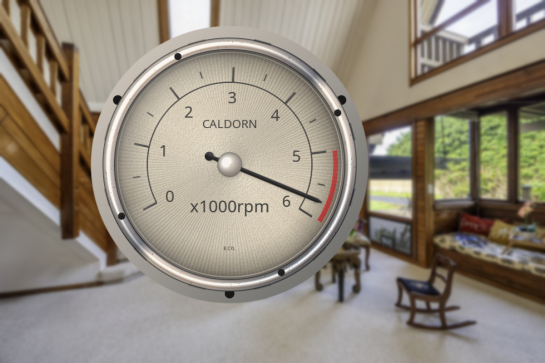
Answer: 5750 rpm
